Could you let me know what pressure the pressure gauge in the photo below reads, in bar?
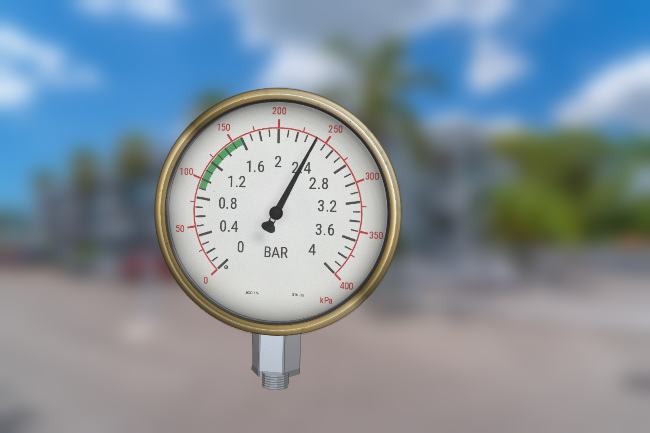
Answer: 2.4 bar
